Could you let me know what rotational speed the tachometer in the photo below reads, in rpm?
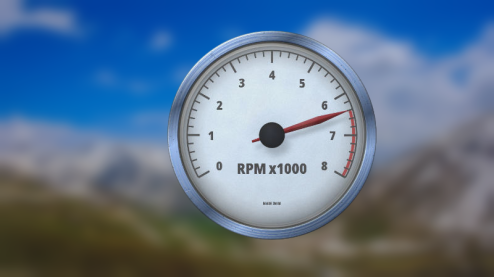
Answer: 6400 rpm
